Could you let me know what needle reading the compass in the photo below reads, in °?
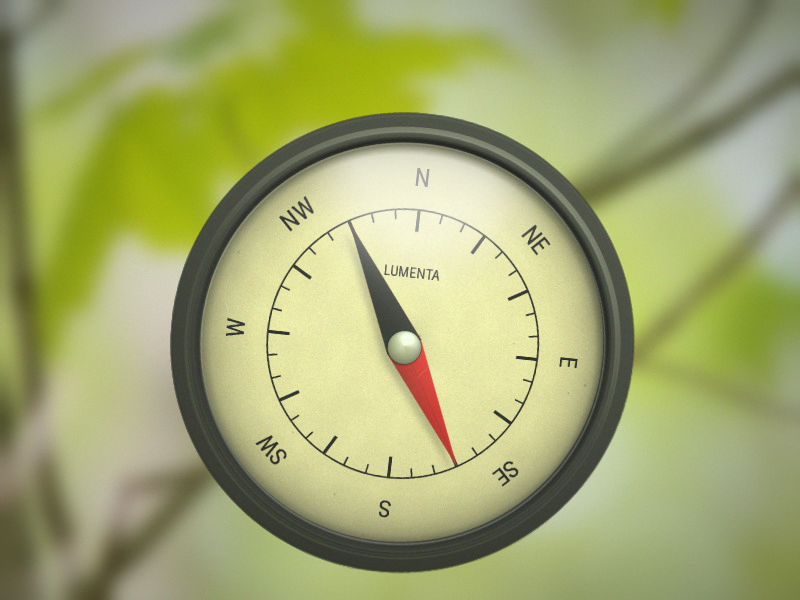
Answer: 150 °
